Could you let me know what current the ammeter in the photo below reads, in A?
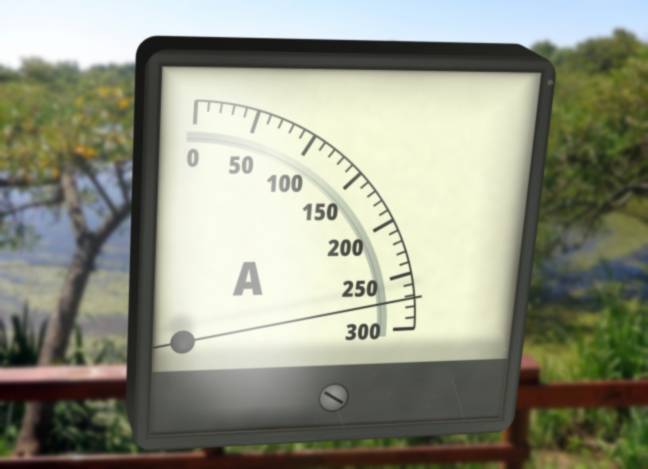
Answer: 270 A
